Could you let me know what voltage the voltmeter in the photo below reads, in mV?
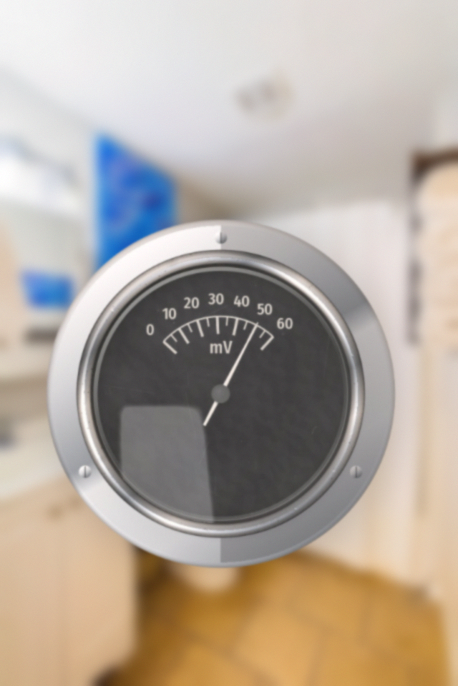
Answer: 50 mV
